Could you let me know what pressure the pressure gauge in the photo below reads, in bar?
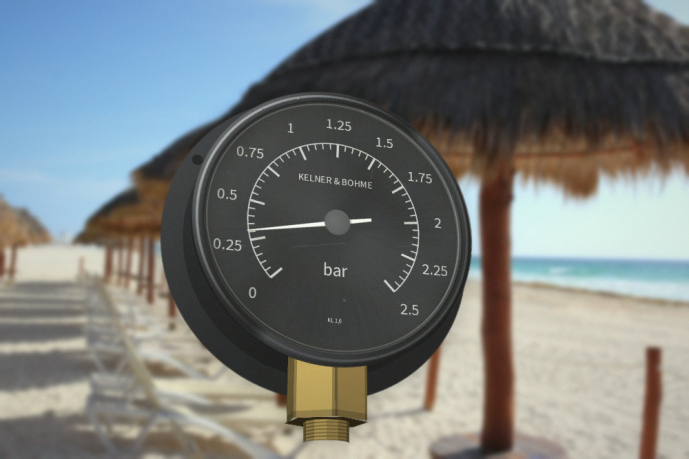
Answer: 0.3 bar
